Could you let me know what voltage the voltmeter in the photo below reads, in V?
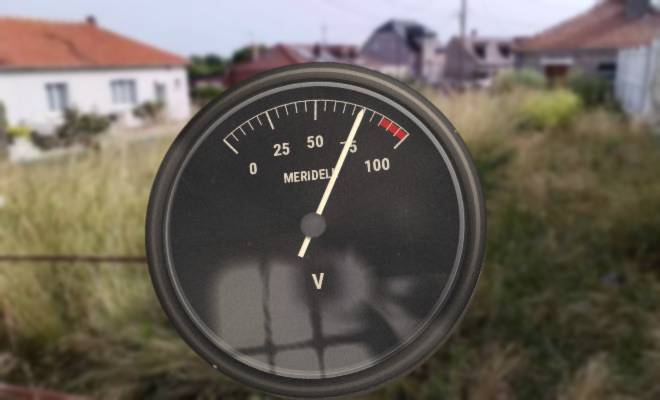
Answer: 75 V
